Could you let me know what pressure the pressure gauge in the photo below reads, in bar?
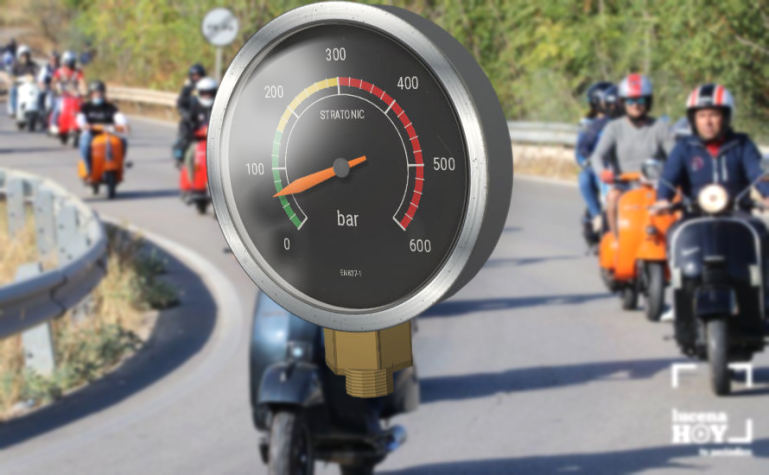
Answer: 60 bar
